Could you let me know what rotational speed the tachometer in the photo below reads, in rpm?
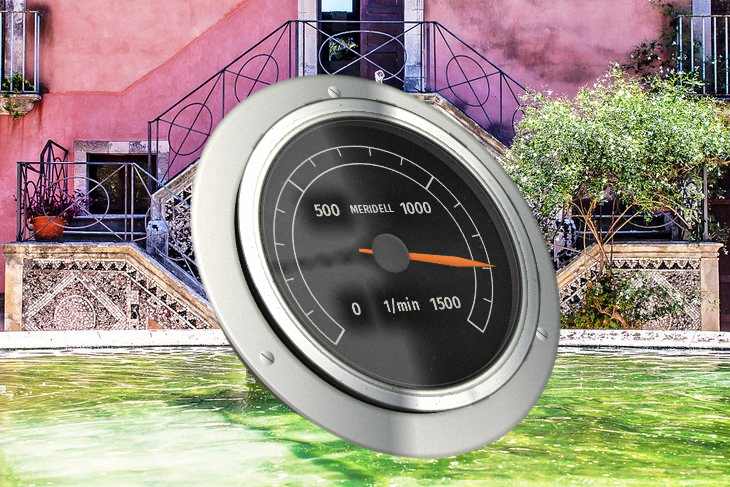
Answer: 1300 rpm
